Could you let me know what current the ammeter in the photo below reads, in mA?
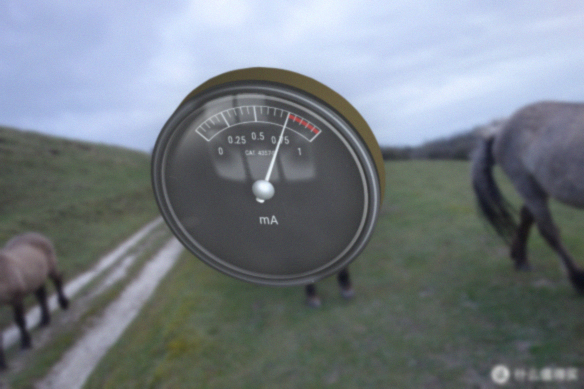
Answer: 0.75 mA
